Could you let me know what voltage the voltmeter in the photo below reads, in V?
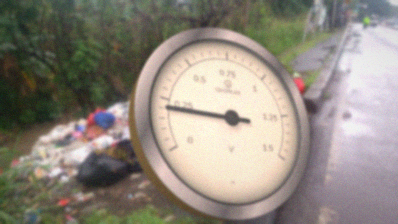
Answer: 0.2 V
